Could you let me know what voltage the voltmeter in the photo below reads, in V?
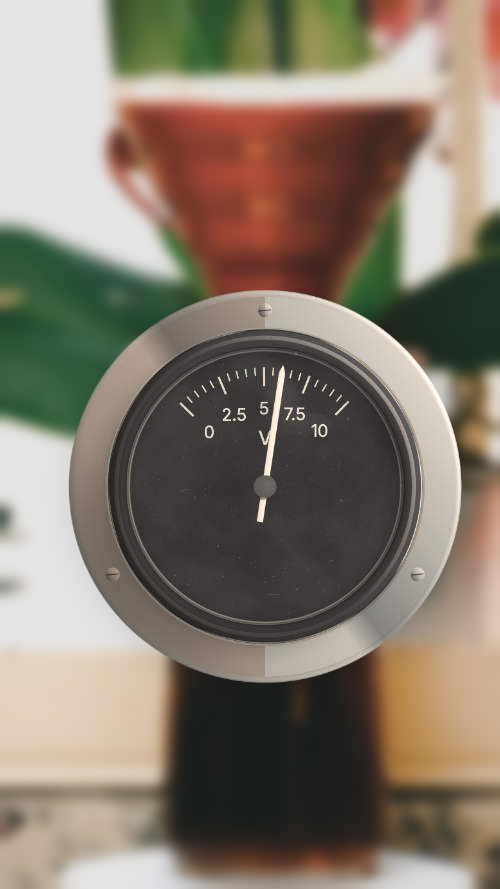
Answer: 6 V
